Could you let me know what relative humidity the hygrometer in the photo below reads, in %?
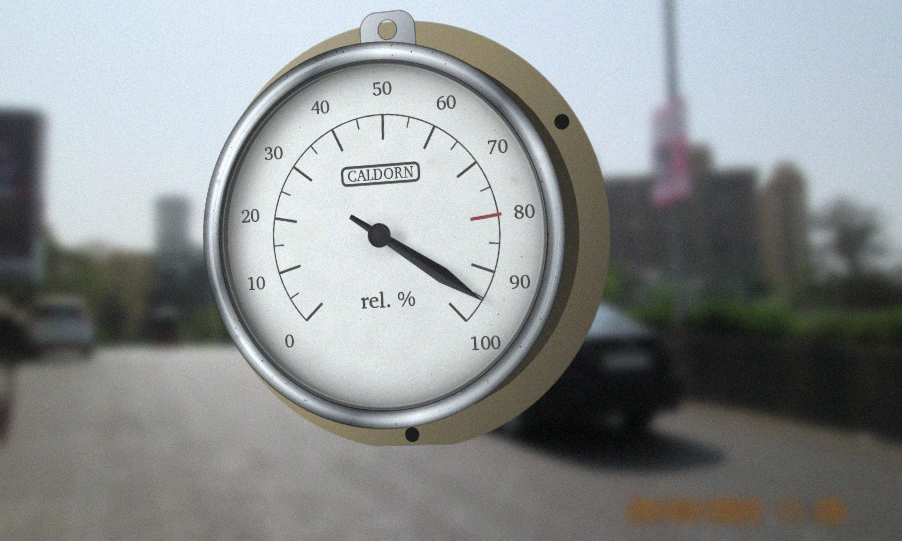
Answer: 95 %
